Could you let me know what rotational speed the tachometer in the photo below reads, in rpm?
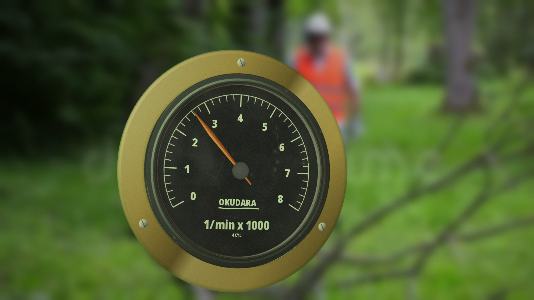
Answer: 2600 rpm
